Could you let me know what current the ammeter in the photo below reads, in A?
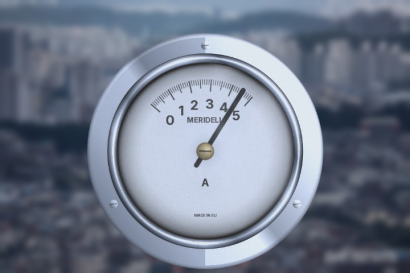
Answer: 4.5 A
